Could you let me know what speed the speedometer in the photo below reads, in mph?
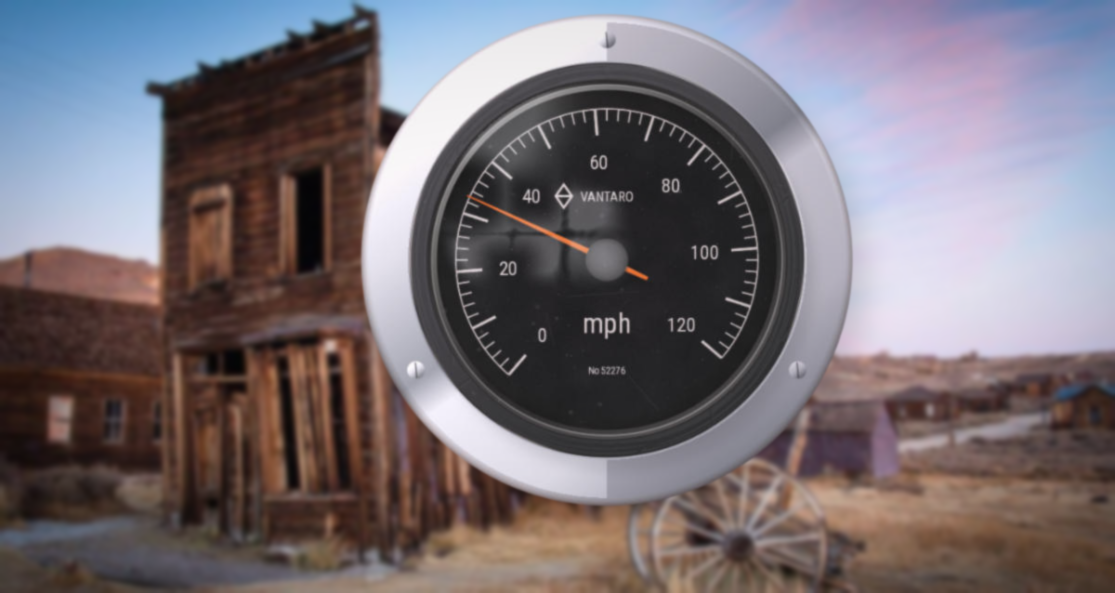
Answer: 33 mph
